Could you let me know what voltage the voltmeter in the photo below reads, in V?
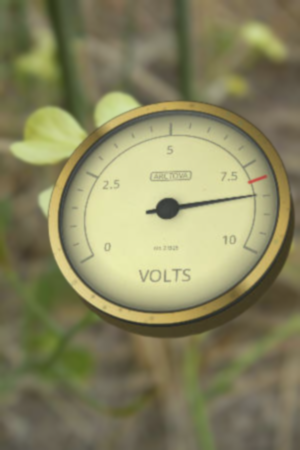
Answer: 8.5 V
